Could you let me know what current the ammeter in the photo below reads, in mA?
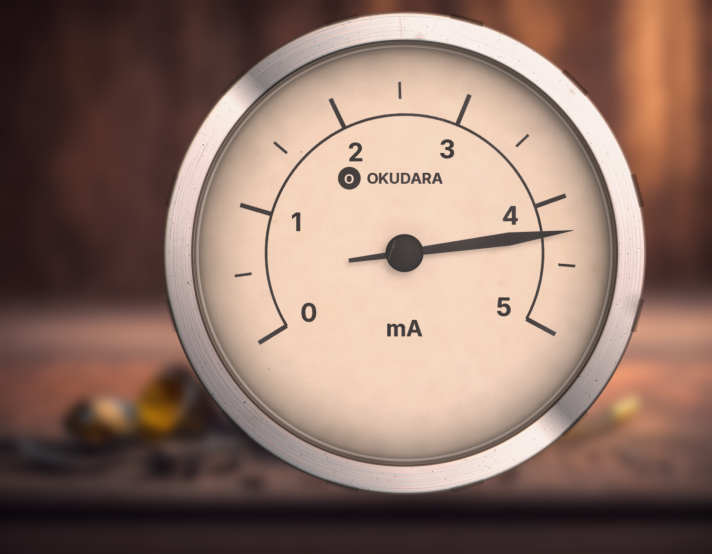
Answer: 4.25 mA
